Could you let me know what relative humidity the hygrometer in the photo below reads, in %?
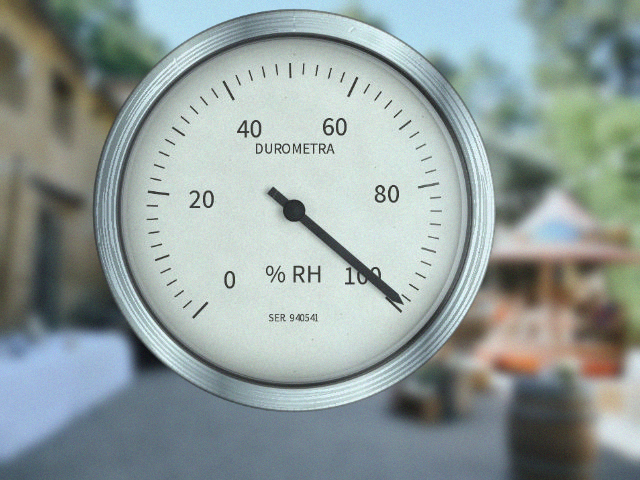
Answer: 99 %
